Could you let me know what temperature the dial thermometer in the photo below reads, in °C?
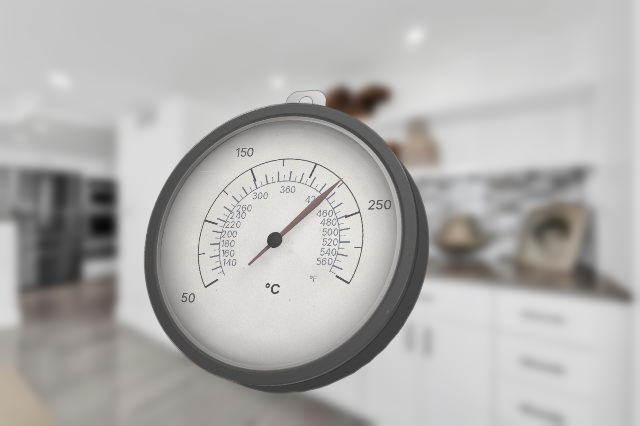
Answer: 225 °C
